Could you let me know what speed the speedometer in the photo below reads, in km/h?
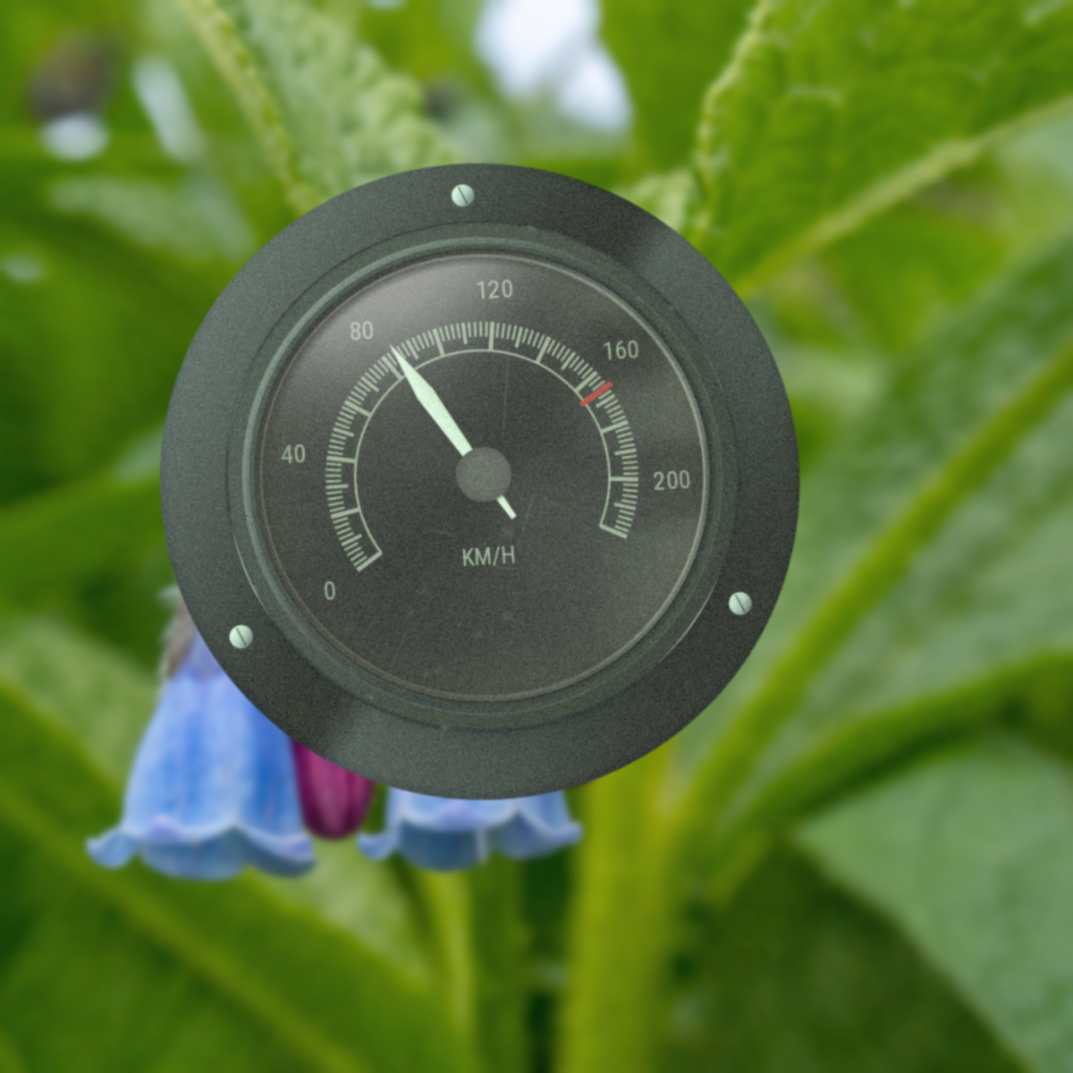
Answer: 84 km/h
